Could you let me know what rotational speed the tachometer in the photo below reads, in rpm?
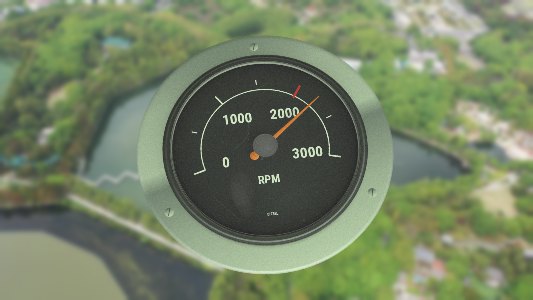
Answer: 2250 rpm
